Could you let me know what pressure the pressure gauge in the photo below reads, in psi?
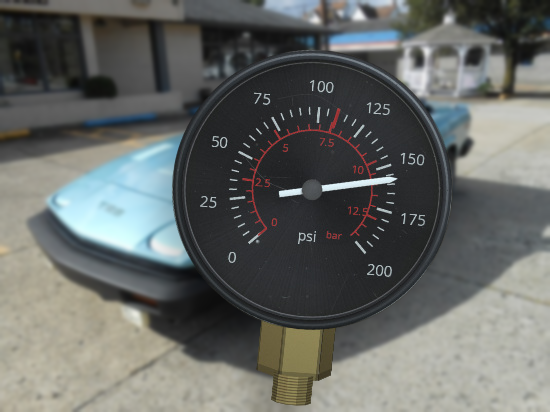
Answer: 157.5 psi
